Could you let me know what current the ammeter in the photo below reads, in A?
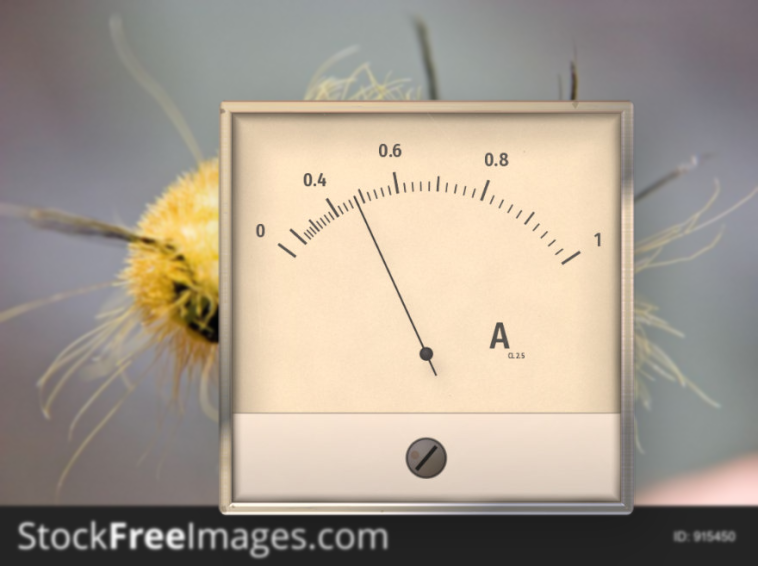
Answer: 0.48 A
